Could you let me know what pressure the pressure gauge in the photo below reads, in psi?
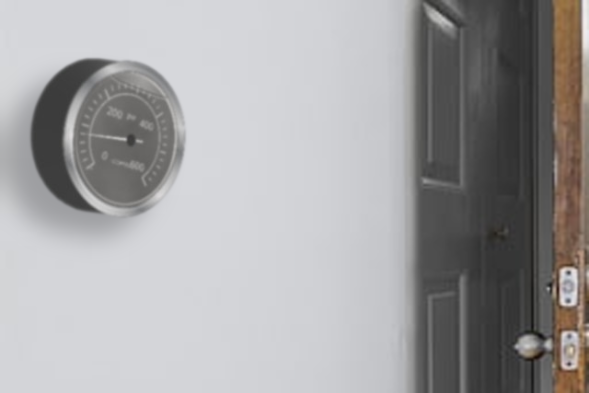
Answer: 80 psi
